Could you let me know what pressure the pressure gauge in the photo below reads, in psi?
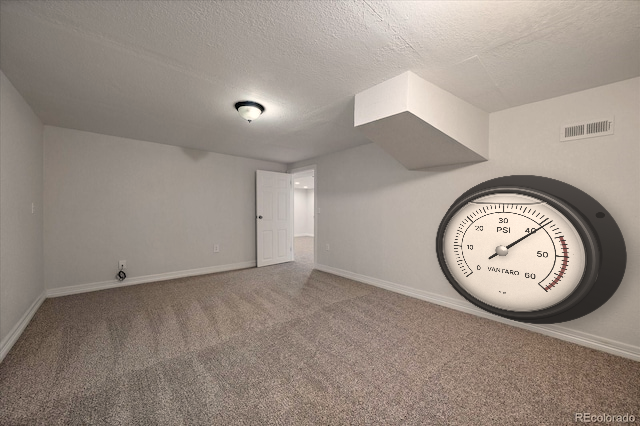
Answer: 41 psi
